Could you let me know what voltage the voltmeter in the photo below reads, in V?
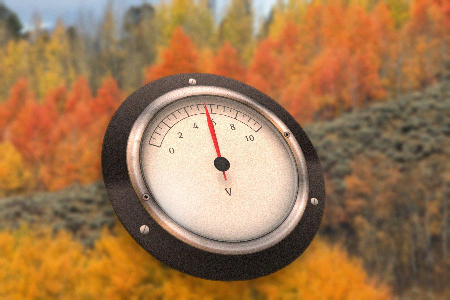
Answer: 5.5 V
